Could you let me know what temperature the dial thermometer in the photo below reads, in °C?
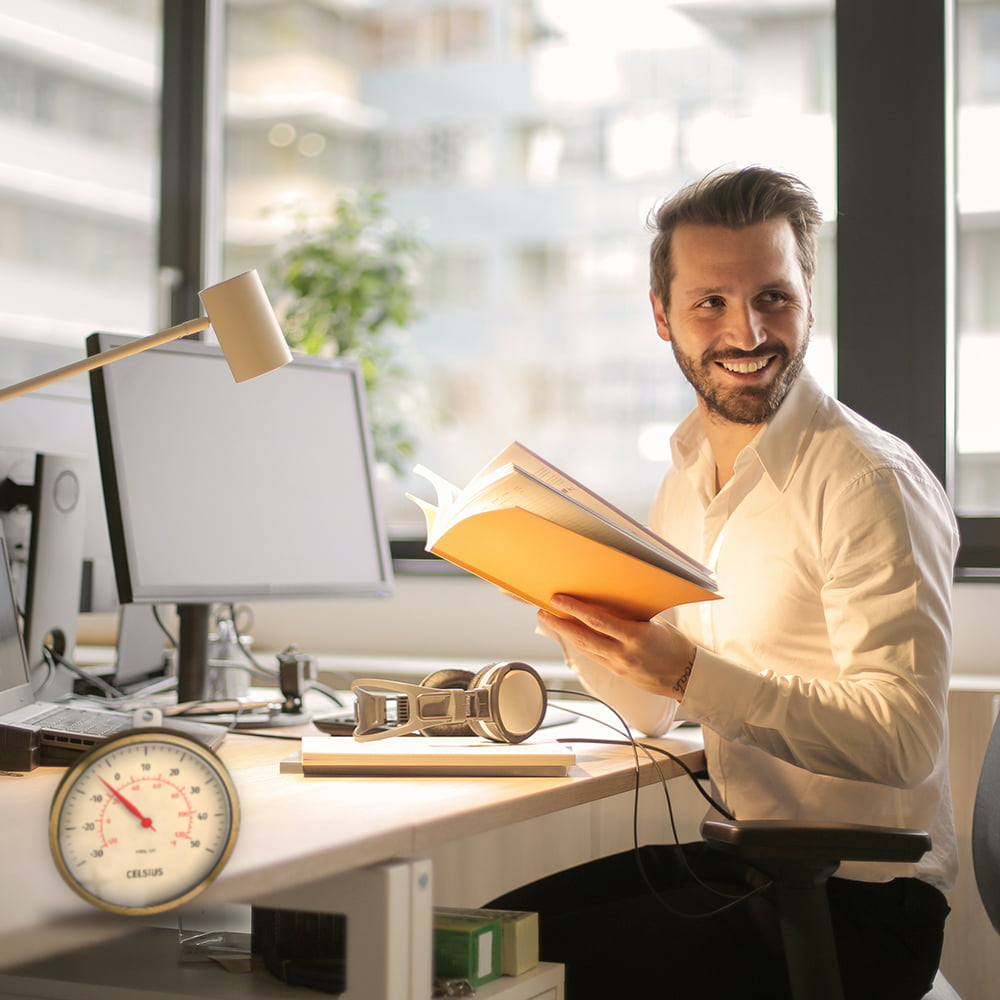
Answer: -4 °C
